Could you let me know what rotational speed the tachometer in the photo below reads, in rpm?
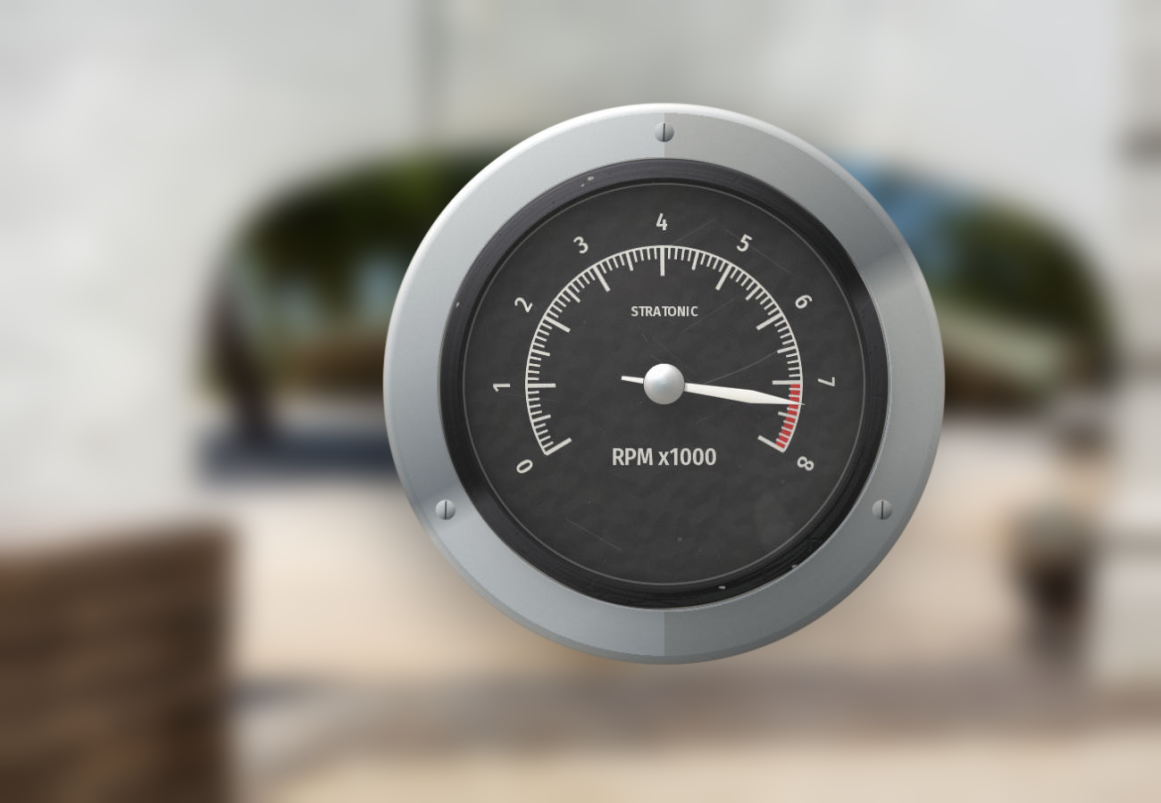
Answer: 7300 rpm
